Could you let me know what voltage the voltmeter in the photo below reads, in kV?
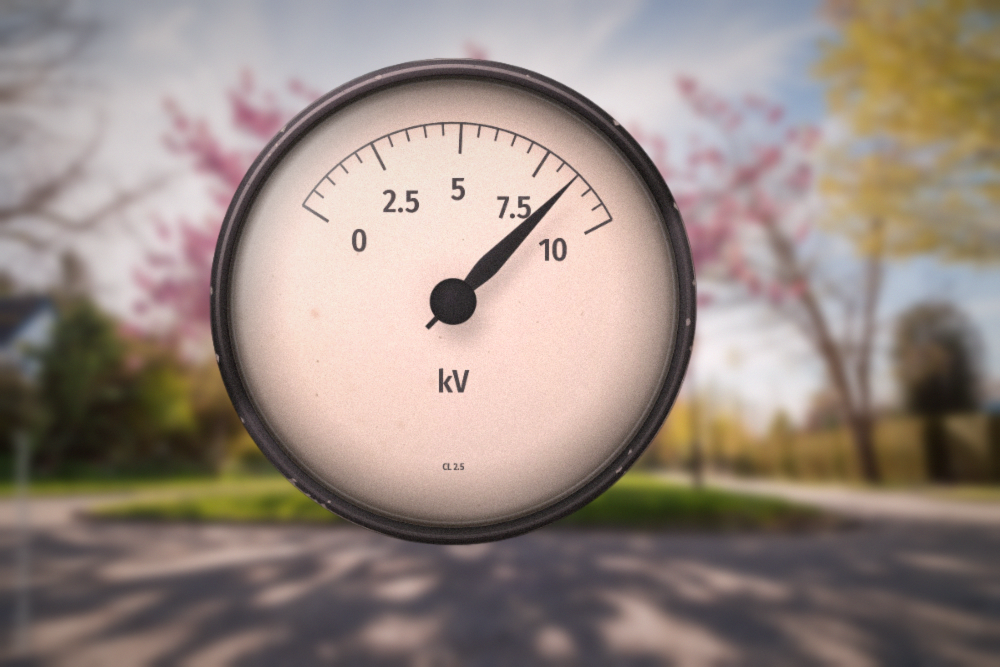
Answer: 8.5 kV
